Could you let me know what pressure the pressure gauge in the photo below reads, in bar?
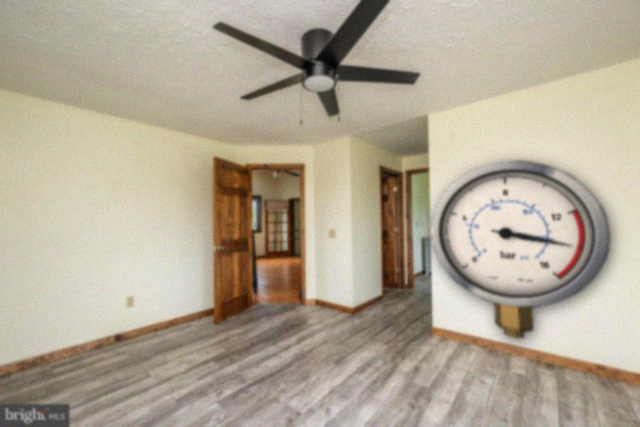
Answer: 14 bar
